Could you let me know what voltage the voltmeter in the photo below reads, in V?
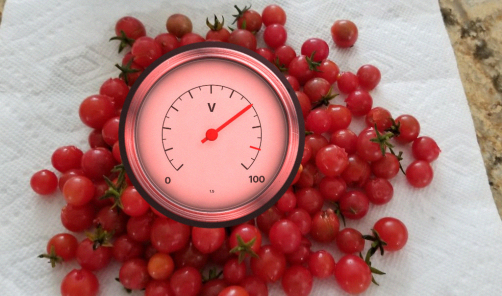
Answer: 70 V
